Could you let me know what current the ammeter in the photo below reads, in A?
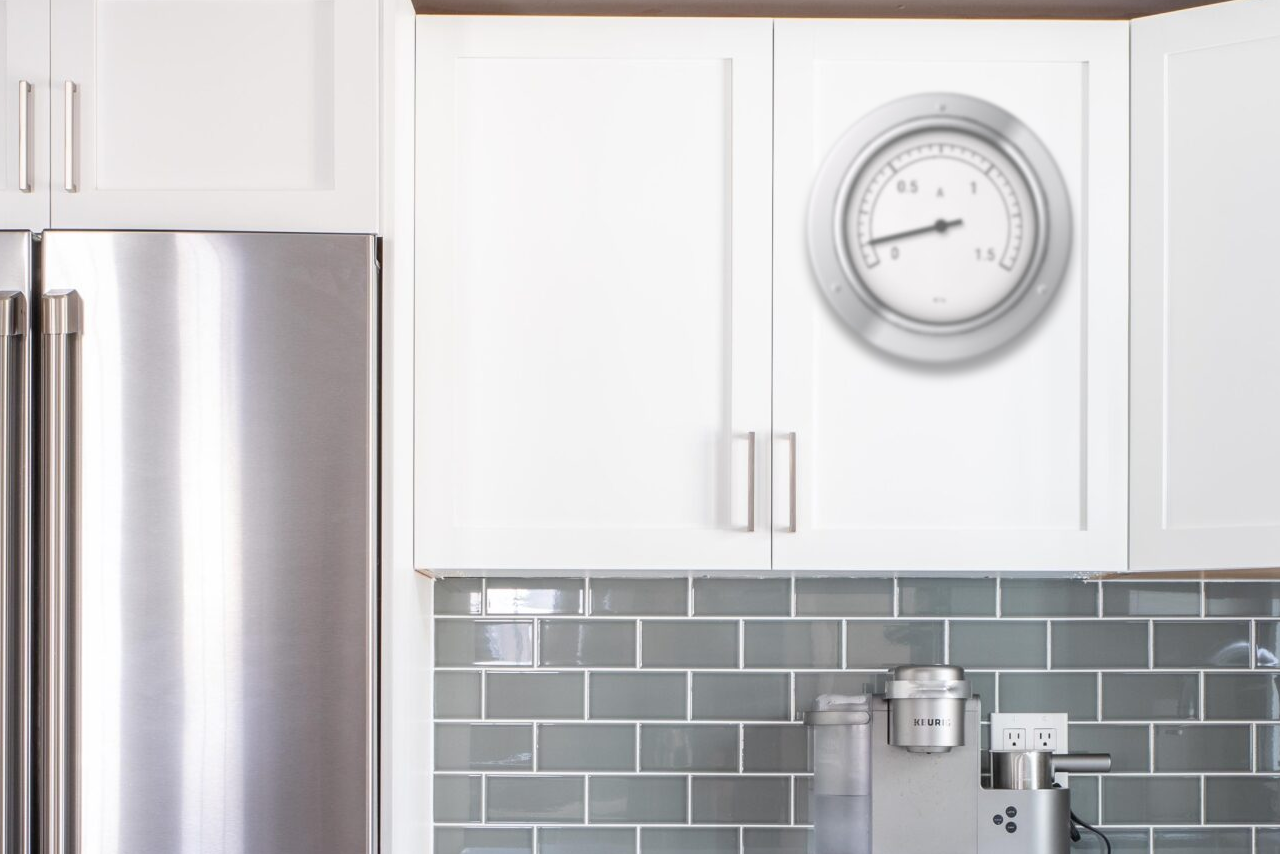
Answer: 0.1 A
